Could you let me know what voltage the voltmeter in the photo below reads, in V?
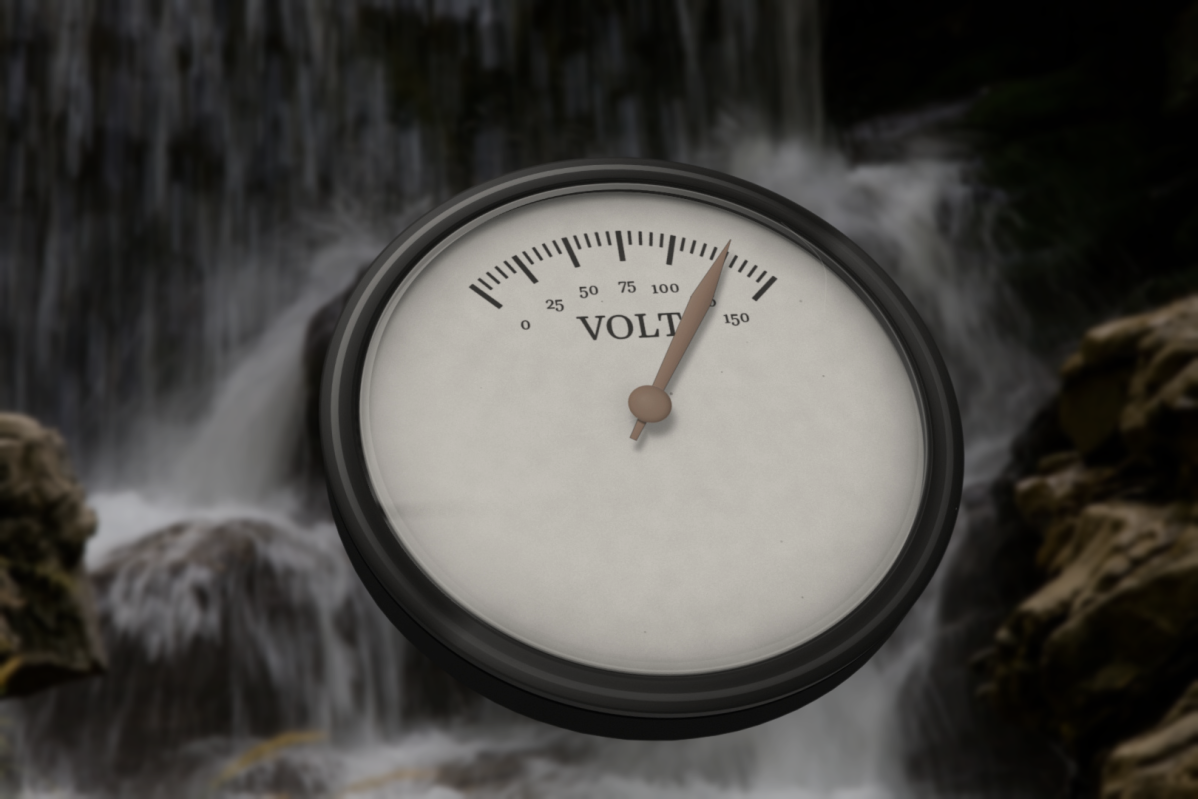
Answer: 125 V
